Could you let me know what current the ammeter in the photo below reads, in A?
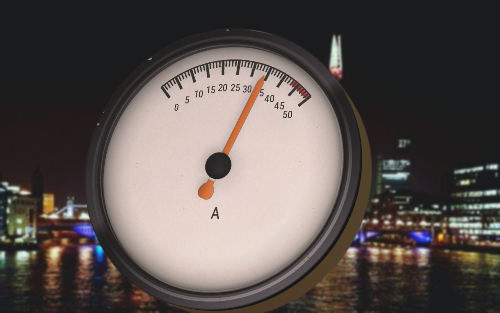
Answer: 35 A
